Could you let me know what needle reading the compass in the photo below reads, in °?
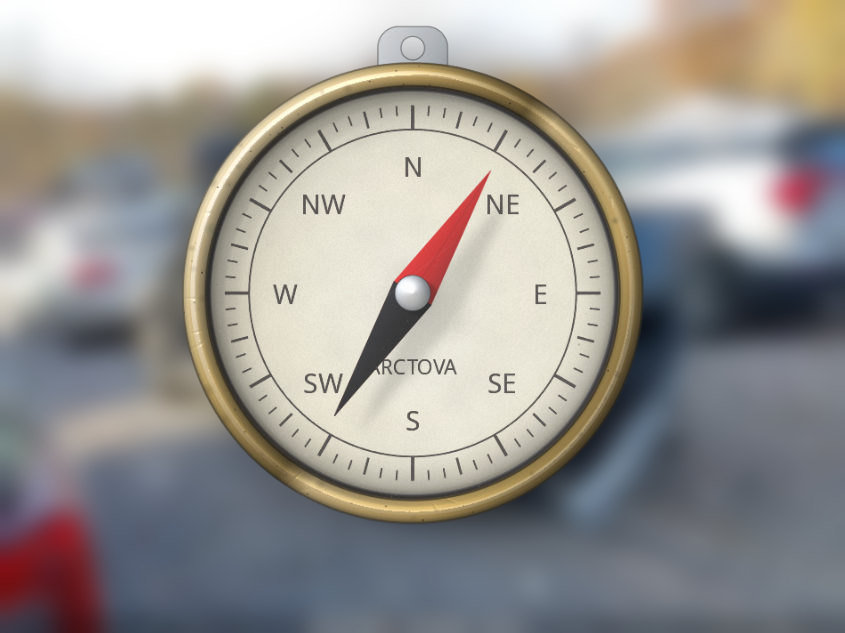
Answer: 32.5 °
